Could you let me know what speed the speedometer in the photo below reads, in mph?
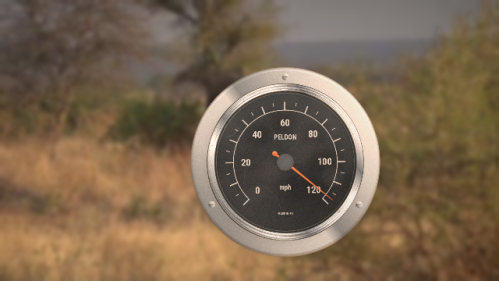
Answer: 117.5 mph
